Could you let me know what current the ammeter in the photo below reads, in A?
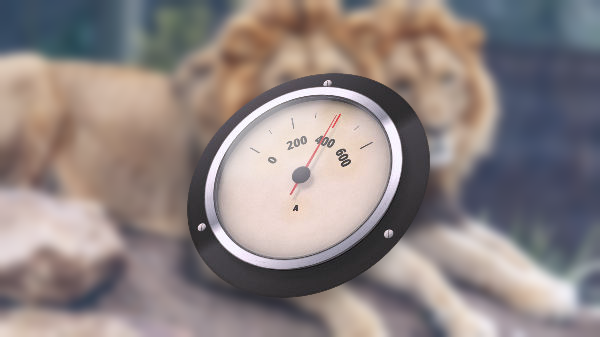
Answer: 400 A
